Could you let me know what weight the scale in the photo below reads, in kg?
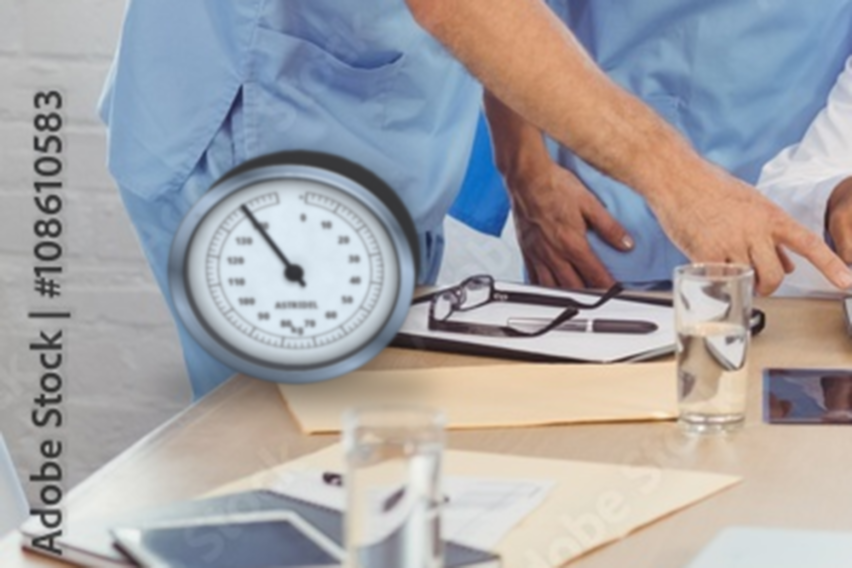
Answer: 140 kg
